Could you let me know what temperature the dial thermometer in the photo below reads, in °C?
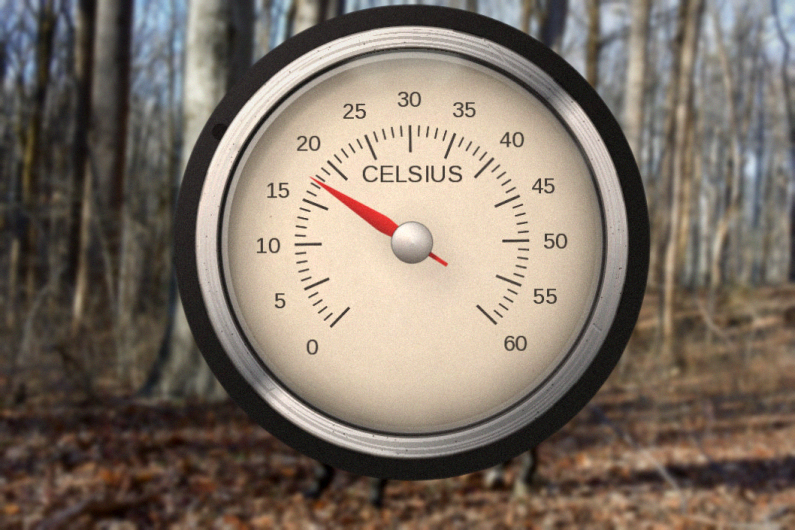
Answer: 17.5 °C
